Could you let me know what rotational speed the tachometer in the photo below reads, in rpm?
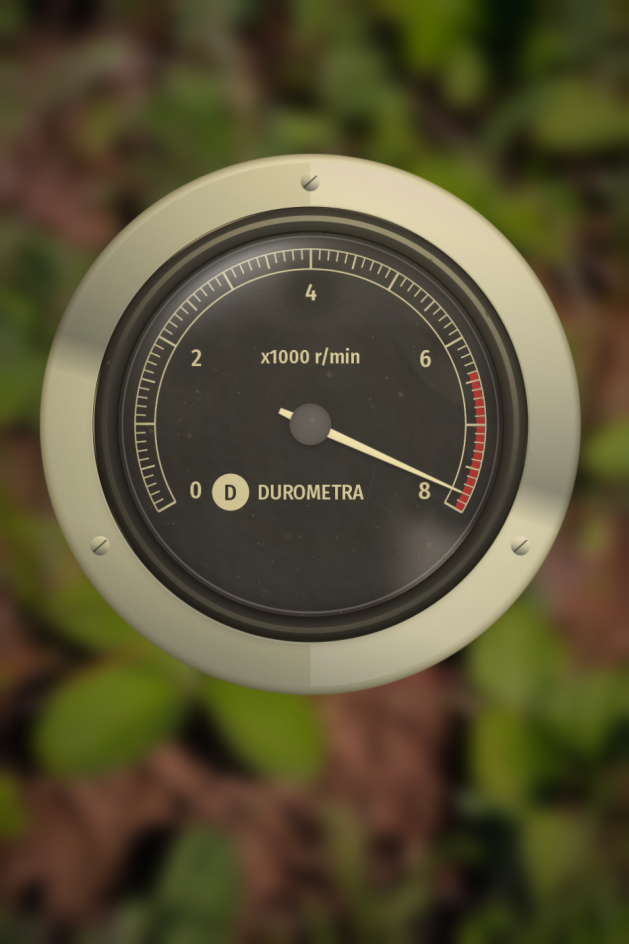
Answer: 7800 rpm
